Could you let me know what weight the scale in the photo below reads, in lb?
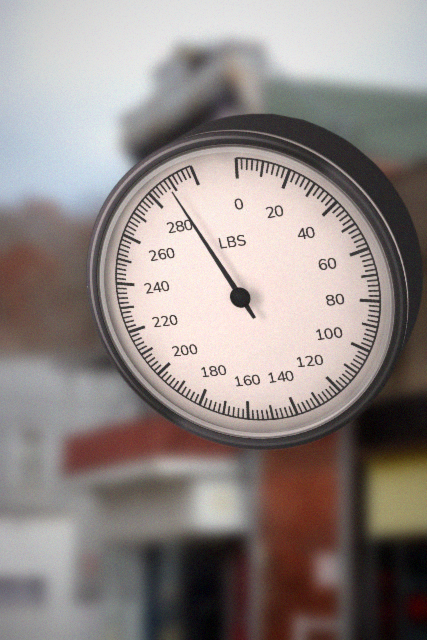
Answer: 290 lb
